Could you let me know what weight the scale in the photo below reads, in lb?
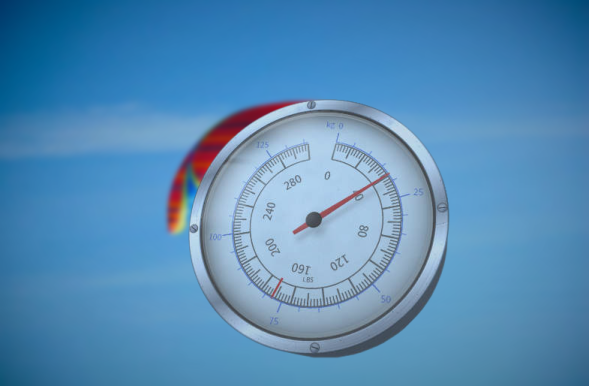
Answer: 40 lb
